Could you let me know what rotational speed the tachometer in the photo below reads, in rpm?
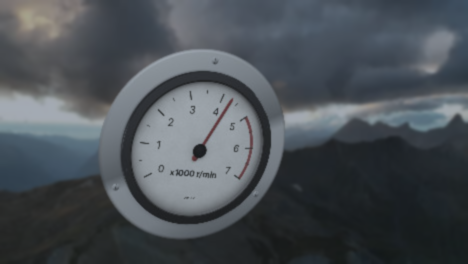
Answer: 4250 rpm
